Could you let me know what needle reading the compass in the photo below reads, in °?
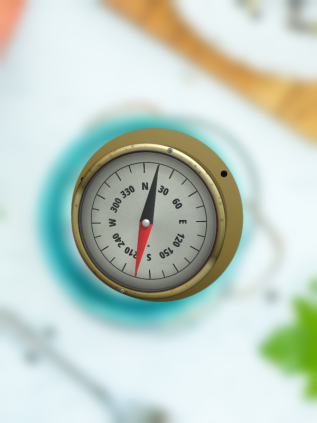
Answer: 195 °
